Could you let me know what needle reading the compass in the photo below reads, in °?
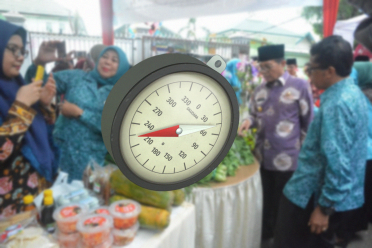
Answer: 225 °
